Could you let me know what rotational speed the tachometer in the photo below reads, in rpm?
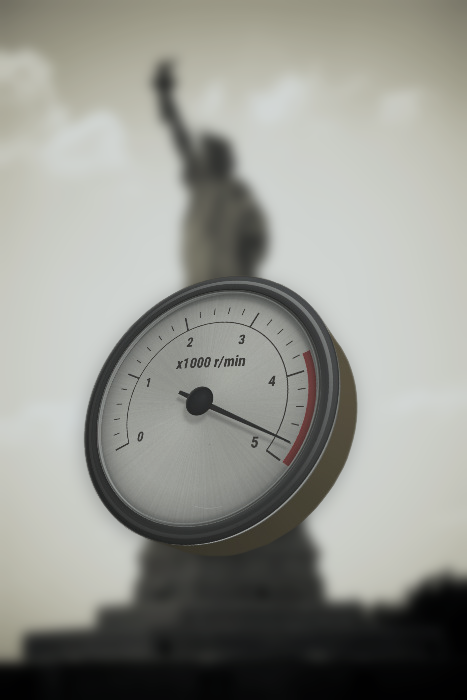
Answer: 4800 rpm
